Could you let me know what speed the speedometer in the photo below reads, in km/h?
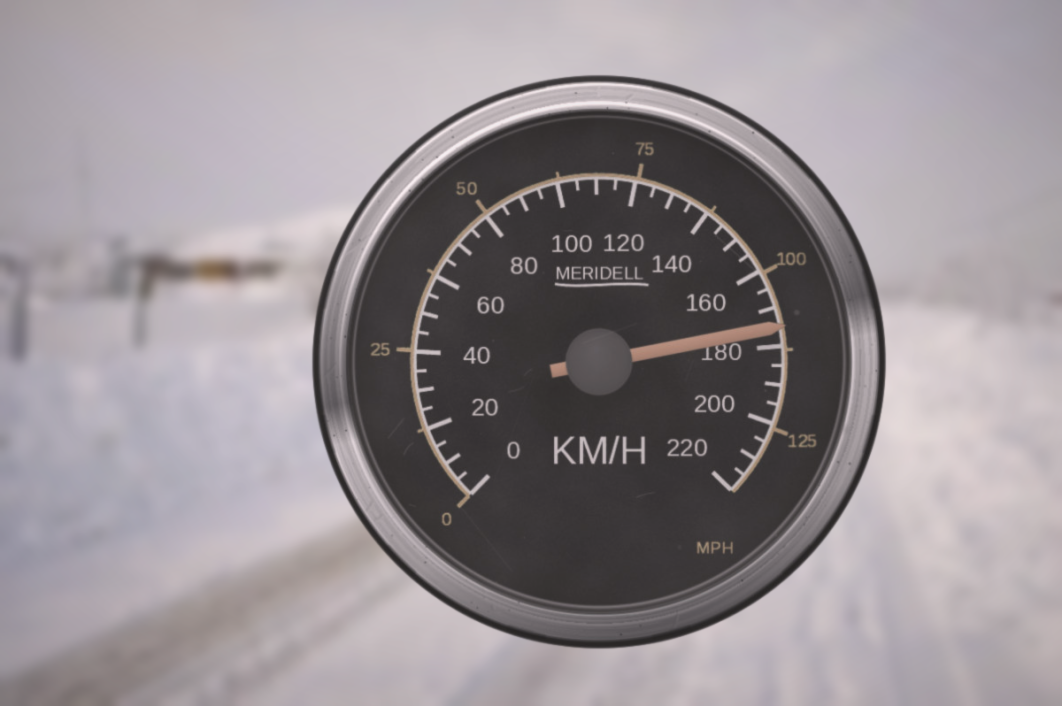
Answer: 175 km/h
